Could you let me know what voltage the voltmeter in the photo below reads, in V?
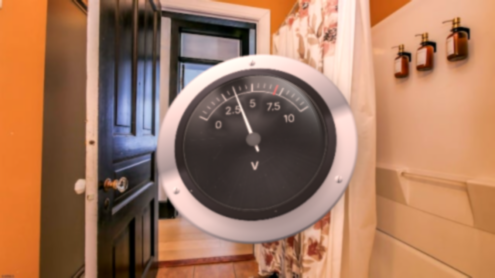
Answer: 3.5 V
